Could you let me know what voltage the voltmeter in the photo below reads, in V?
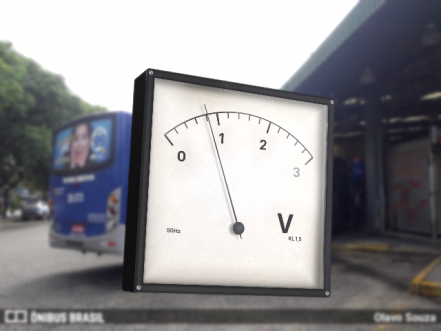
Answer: 0.8 V
